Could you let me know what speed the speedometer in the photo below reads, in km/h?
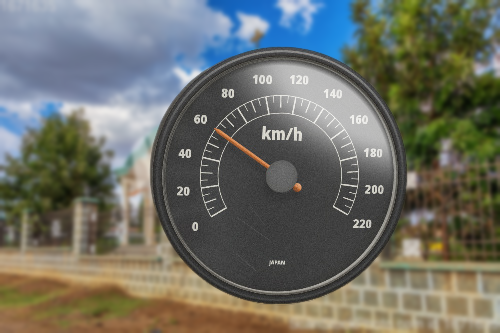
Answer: 60 km/h
